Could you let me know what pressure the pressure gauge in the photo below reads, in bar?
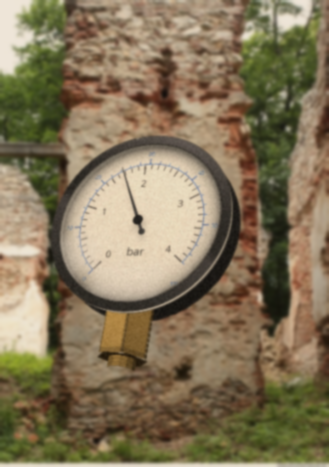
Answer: 1.7 bar
